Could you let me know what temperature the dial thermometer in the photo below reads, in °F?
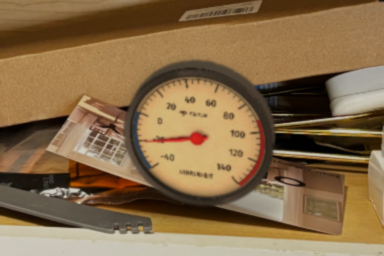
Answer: -20 °F
